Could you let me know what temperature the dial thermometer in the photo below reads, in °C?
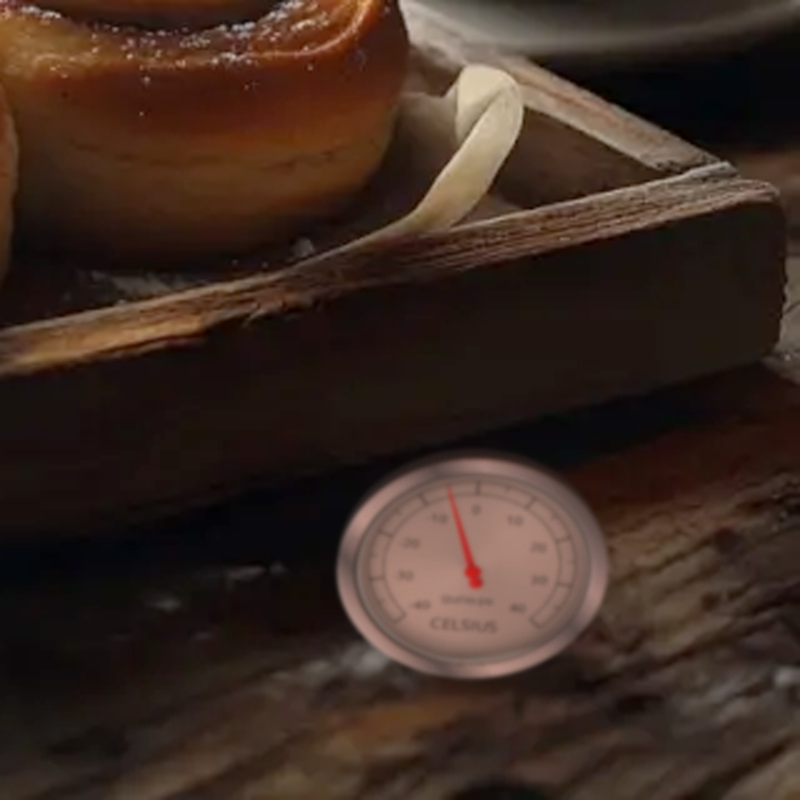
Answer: -5 °C
